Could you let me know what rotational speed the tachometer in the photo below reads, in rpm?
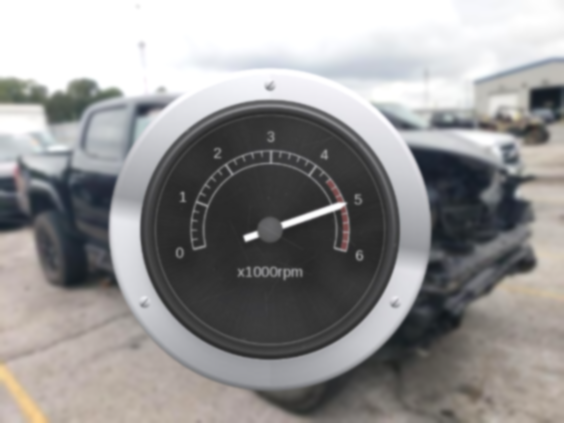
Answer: 5000 rpm
